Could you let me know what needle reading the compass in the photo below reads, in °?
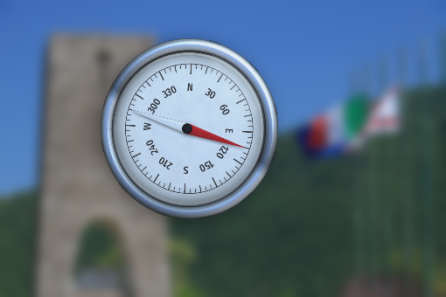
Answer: 105 °
